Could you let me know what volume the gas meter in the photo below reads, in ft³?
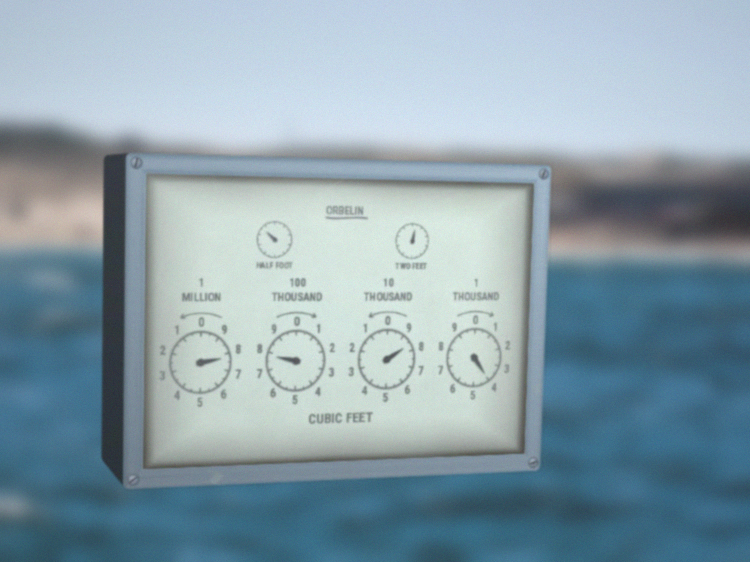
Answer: 778400 ft³
